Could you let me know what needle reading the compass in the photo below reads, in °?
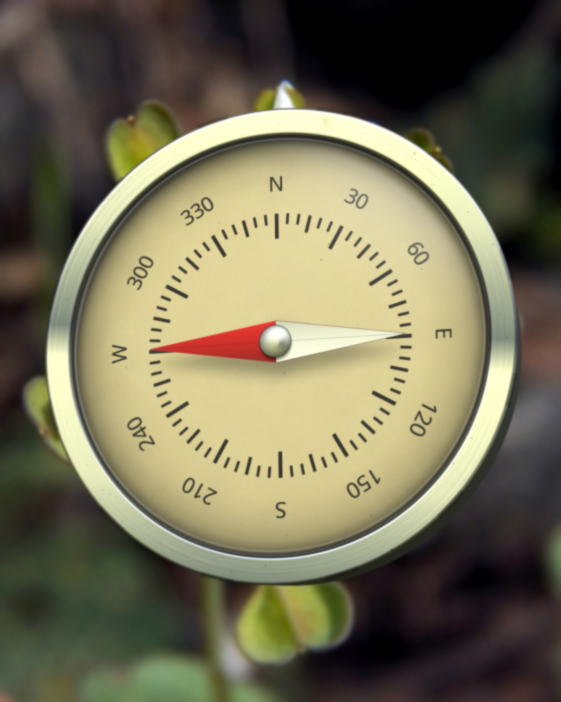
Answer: 270 °
